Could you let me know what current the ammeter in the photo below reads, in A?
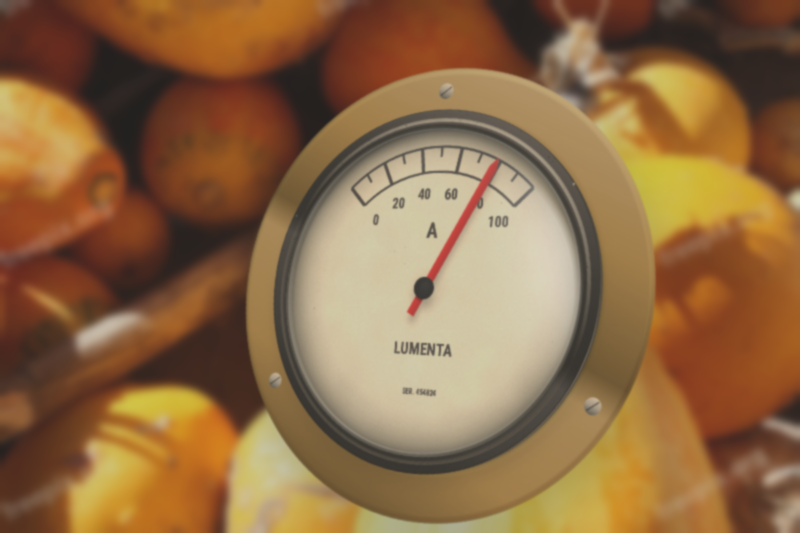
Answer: 80 A
